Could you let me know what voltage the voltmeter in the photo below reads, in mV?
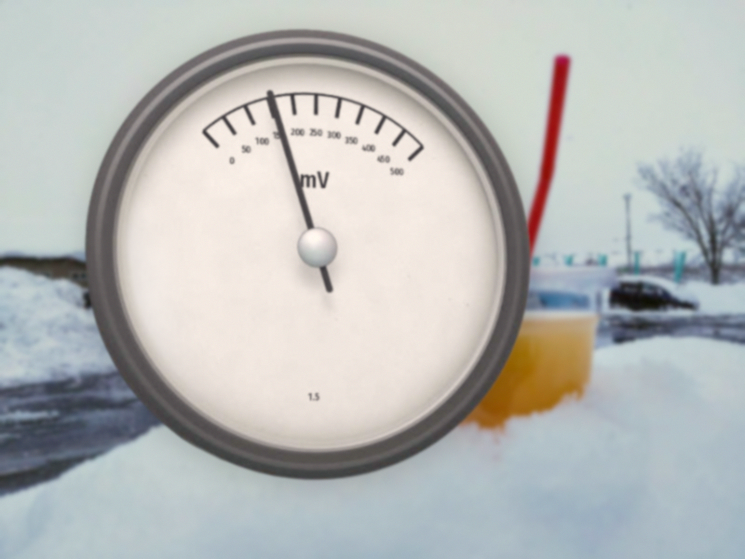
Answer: 150 mV
